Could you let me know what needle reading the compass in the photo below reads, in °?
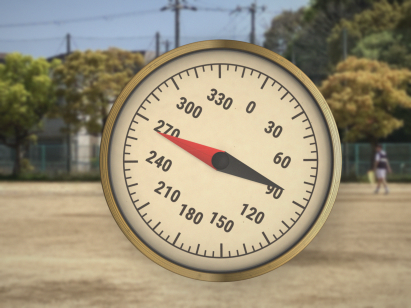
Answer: 265 °
